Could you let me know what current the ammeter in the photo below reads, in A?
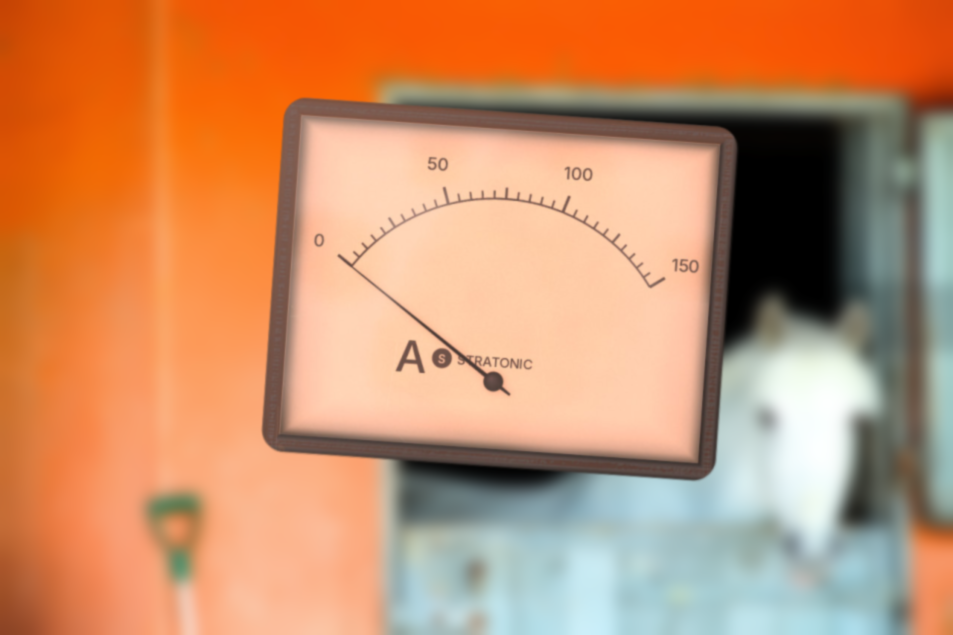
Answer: 0 A
